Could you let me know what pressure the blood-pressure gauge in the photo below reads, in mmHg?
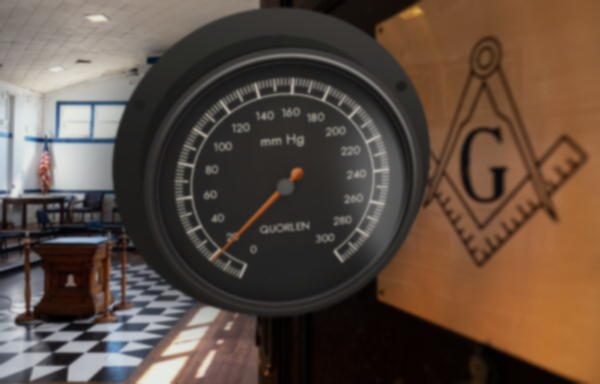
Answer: 20 mmHg
